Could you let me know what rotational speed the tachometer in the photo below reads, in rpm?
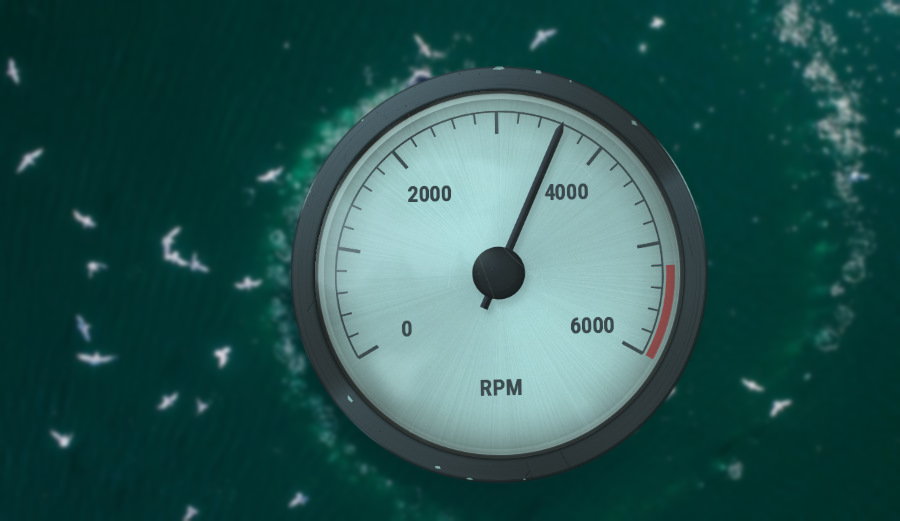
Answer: 3600 rpm
